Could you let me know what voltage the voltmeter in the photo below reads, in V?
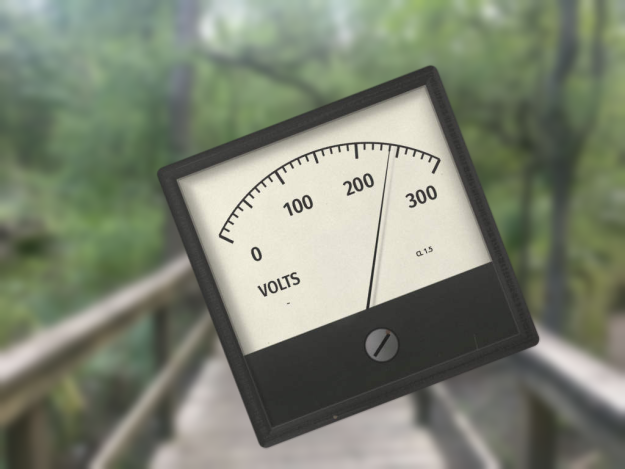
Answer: 240 V
